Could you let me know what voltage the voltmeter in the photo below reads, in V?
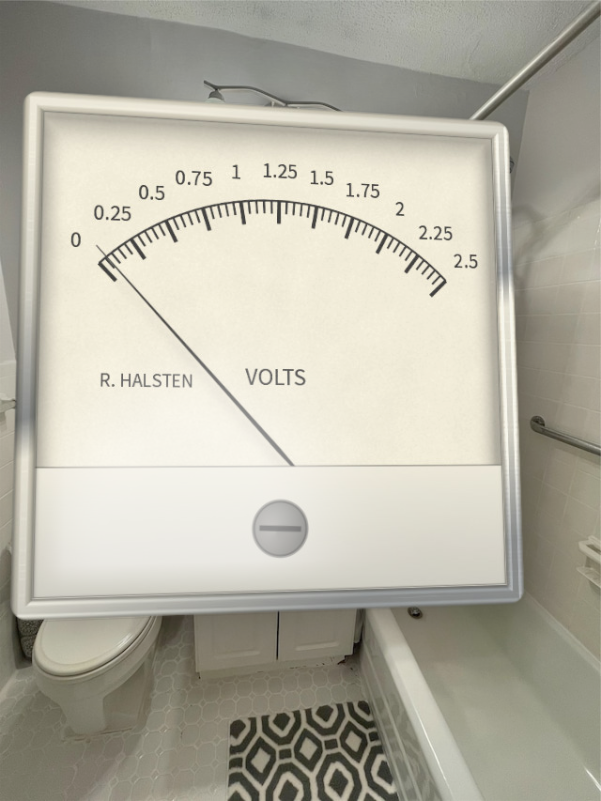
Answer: 0.05 V
